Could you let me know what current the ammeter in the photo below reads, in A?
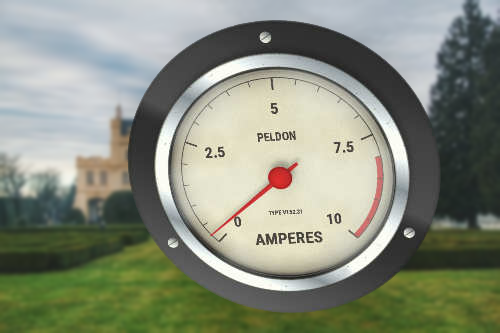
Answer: 0.25 A
